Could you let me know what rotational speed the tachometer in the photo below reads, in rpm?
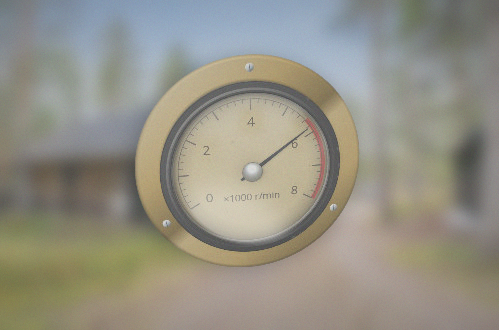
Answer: 5800 rpm
